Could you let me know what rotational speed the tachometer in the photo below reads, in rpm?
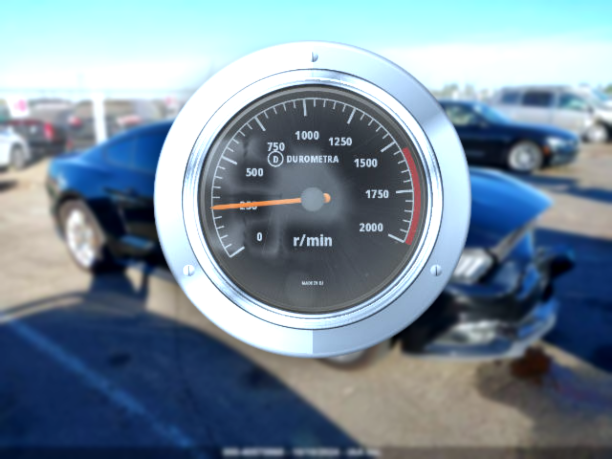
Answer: 250 rpm
